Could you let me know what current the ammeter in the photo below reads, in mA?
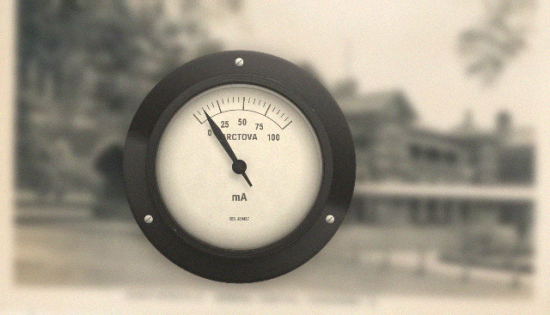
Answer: 10 mA
